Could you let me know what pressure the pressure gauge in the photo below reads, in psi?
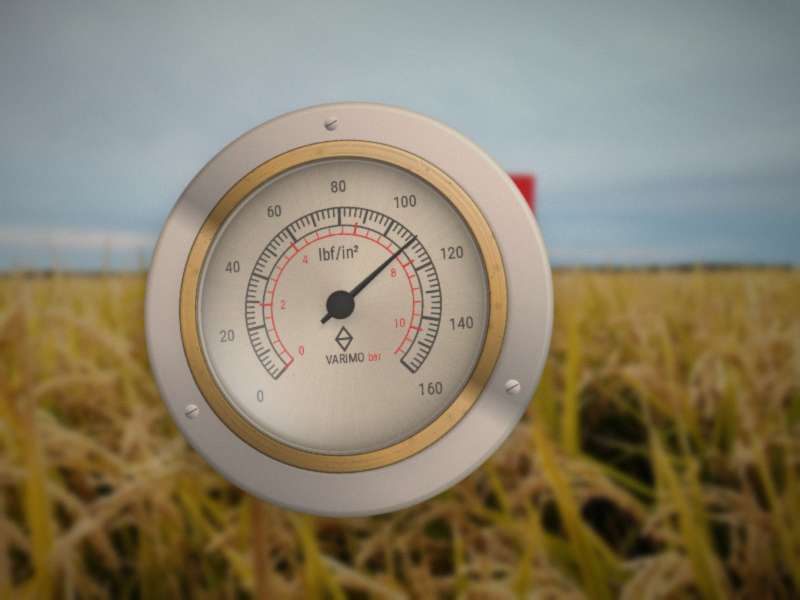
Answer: 110 psi
